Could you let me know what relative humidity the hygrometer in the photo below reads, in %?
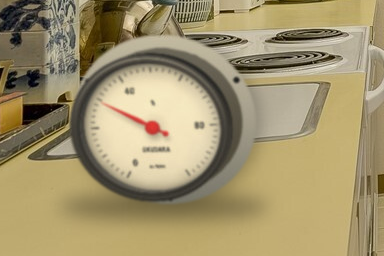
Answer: 30 %
